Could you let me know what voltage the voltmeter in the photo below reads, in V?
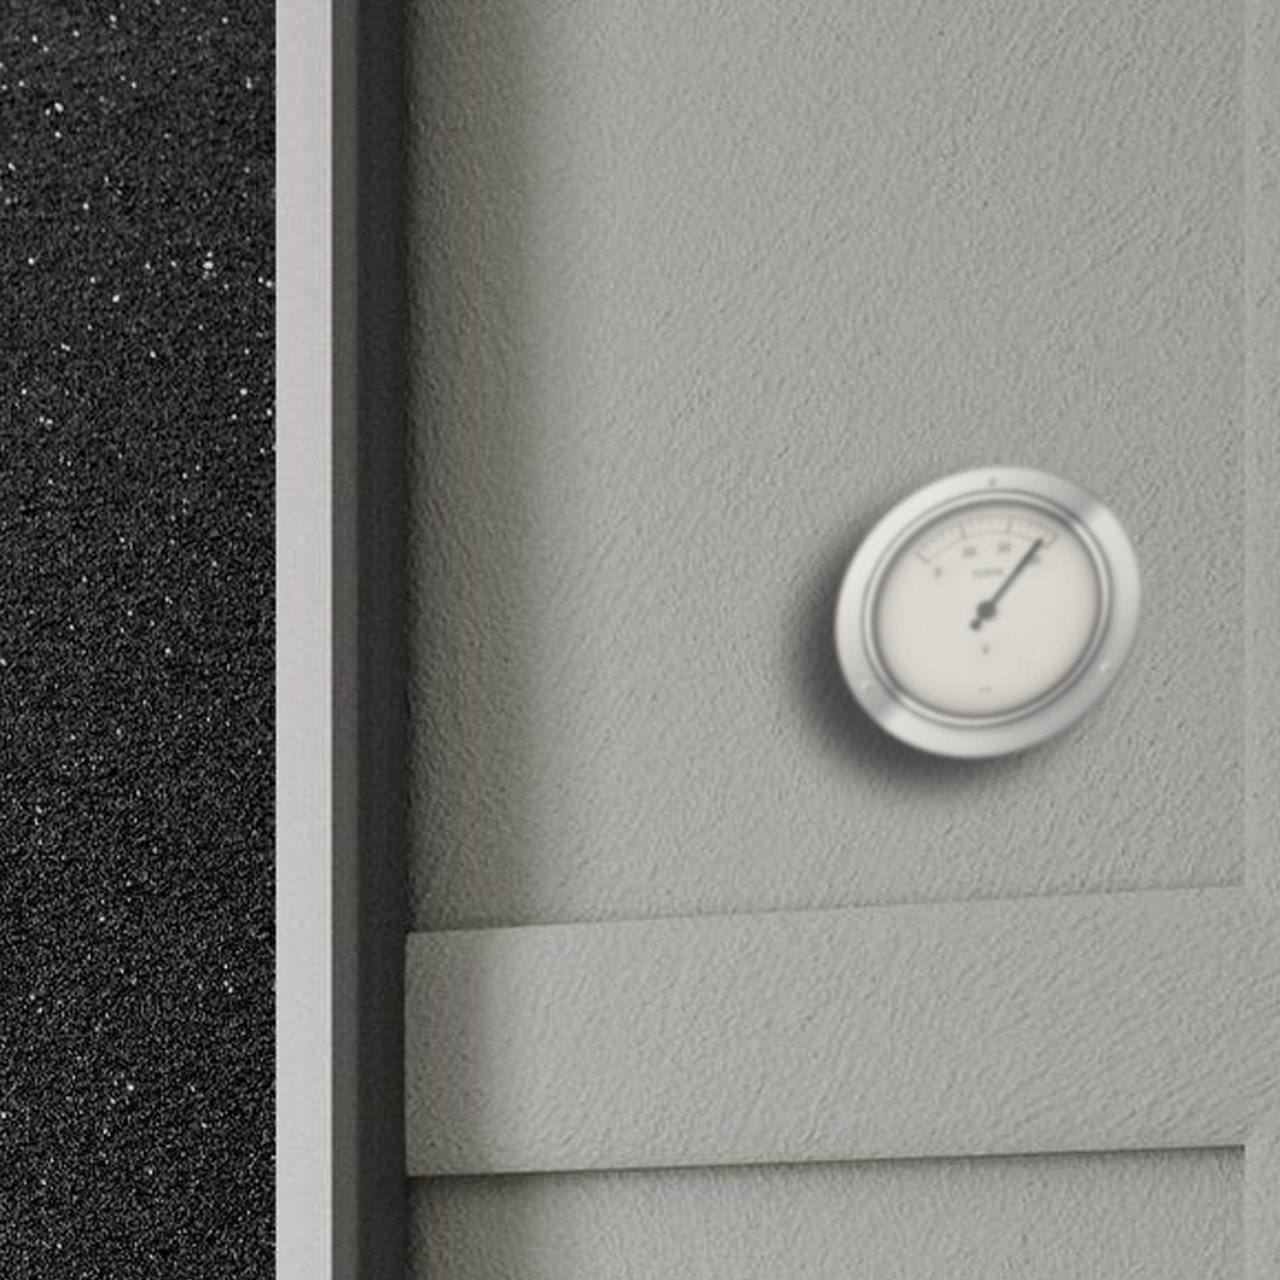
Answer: 28 V
